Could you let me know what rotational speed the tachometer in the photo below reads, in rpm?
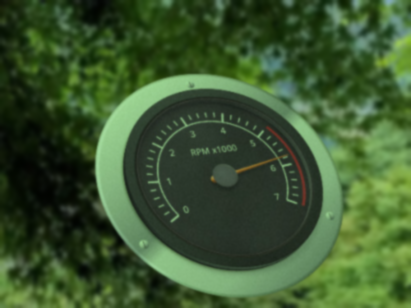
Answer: 5800 rpm
